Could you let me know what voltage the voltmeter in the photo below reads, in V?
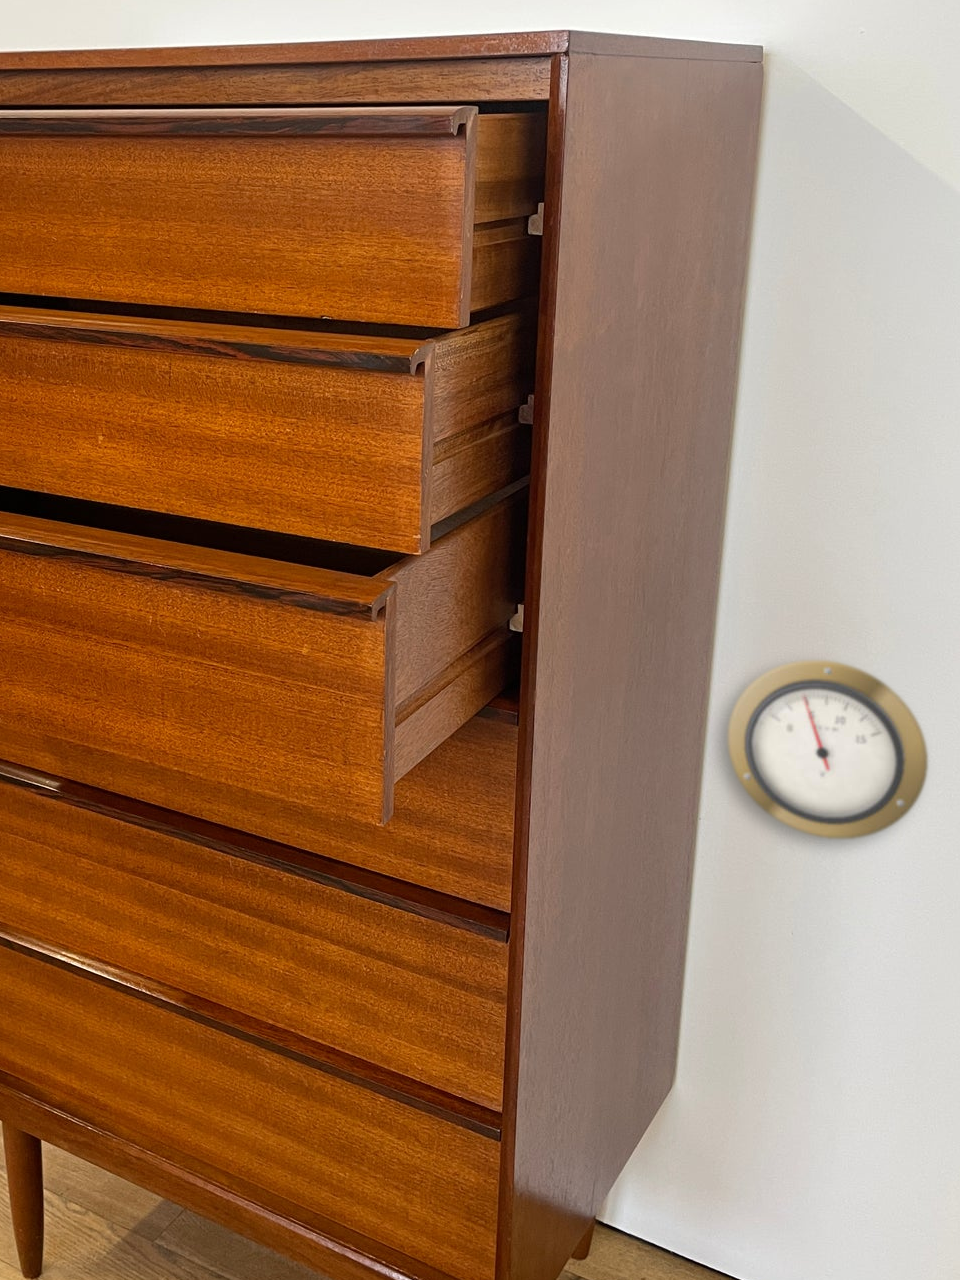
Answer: 5 V
